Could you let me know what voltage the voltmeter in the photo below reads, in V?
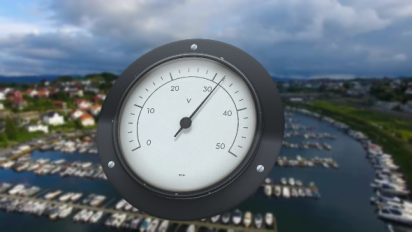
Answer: 32 V
